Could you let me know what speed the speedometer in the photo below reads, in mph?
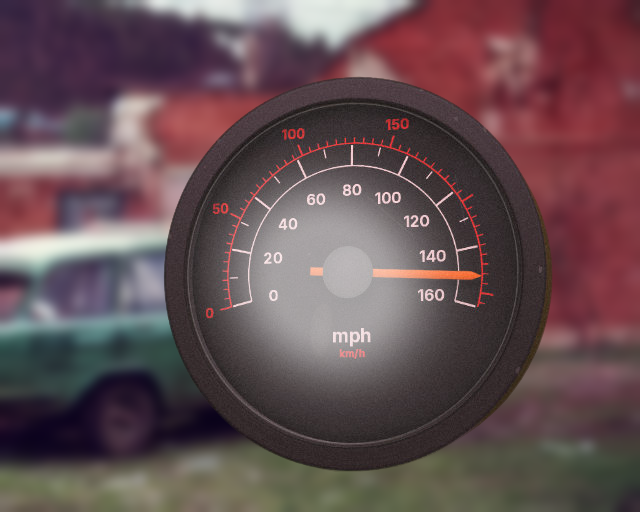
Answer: 150 mph
